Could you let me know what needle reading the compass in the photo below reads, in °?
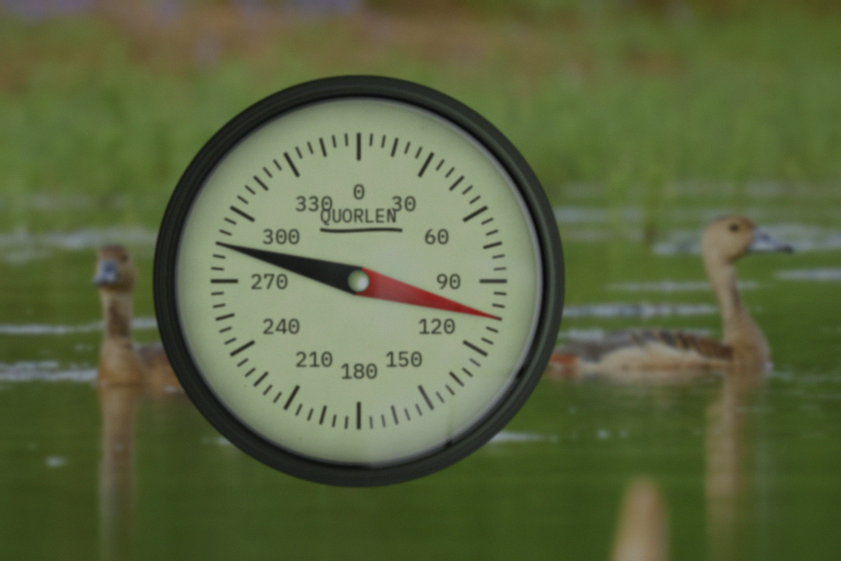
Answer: 105 °
